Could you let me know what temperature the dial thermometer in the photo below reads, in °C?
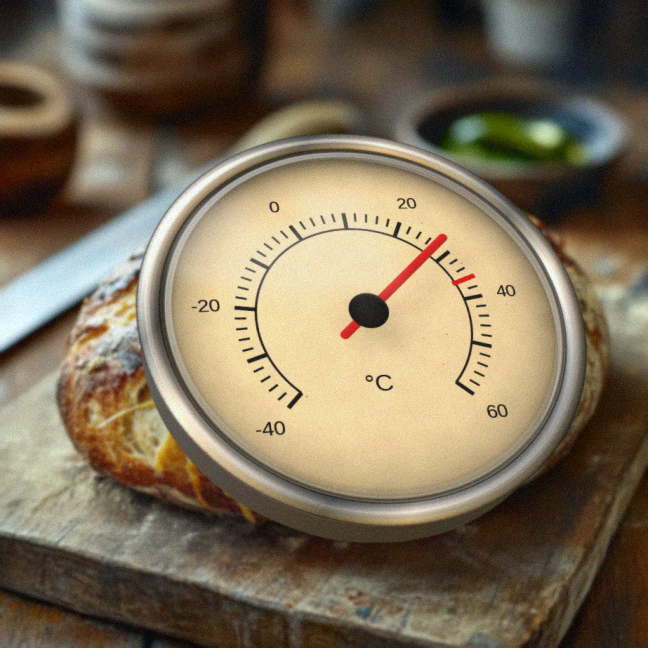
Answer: 28 °C
